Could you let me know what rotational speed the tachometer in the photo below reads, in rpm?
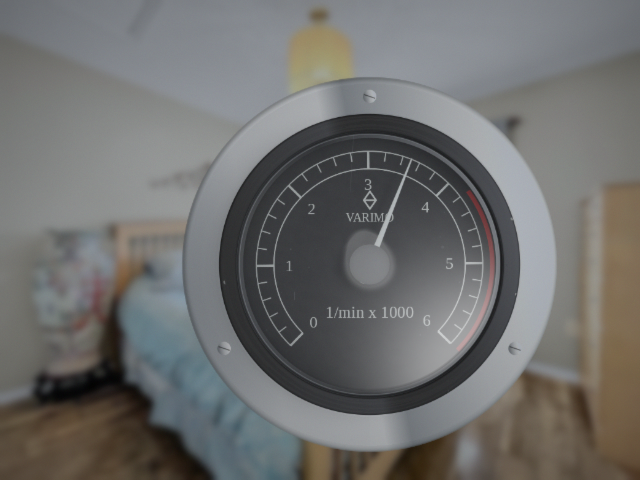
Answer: 3500 rpm
